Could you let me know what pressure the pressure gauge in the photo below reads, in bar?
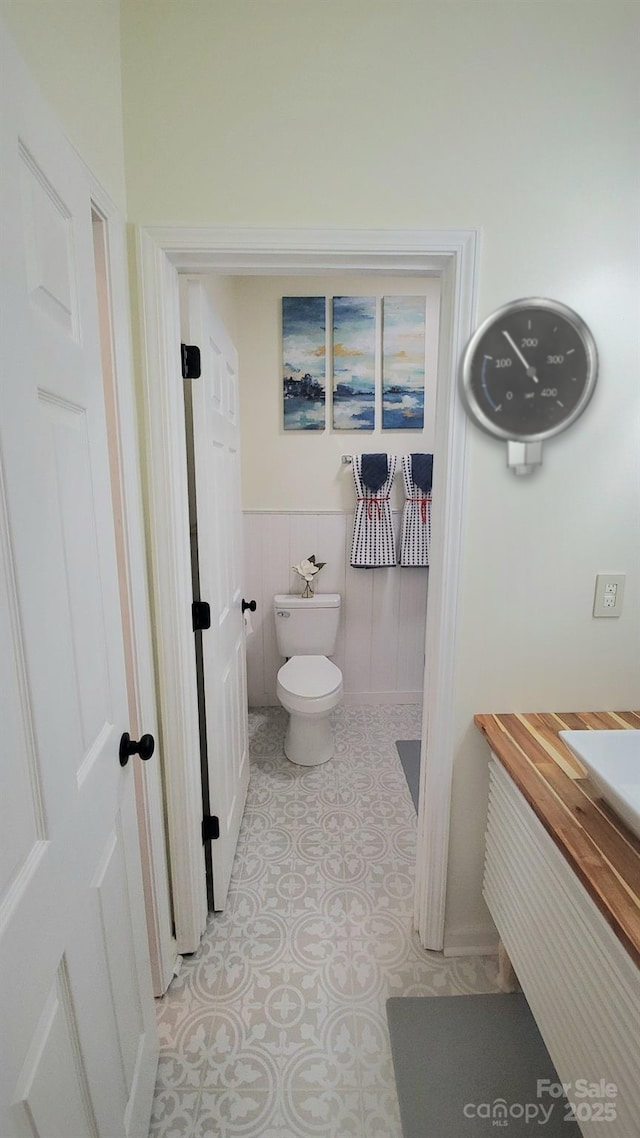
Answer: 150 bar
